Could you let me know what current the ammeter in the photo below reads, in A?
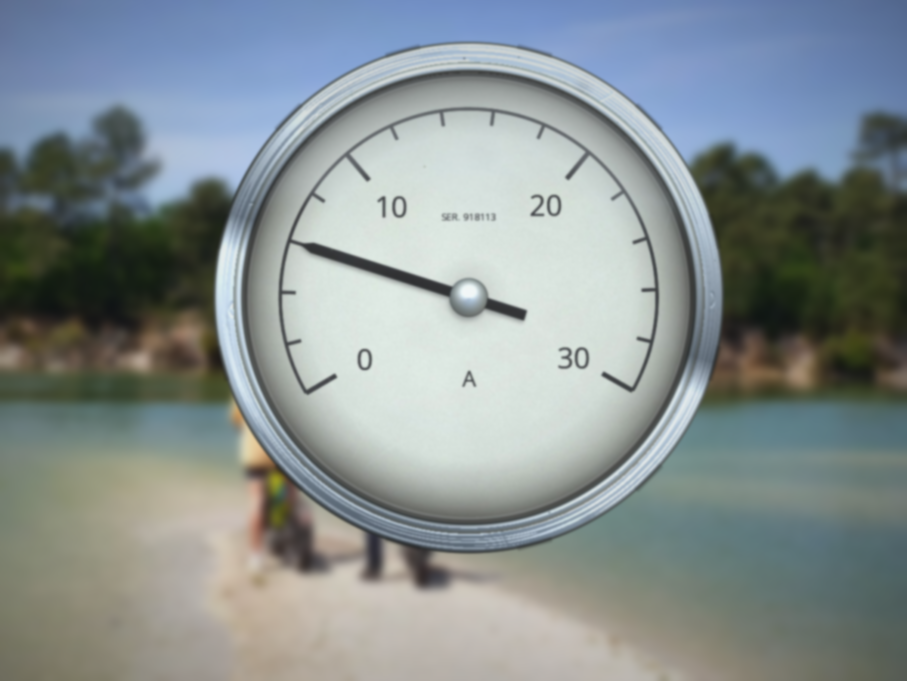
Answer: 6 A
